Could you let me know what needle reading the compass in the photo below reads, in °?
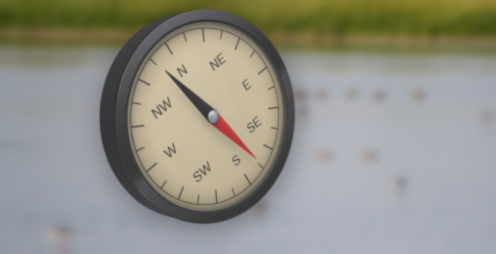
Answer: 165 °
